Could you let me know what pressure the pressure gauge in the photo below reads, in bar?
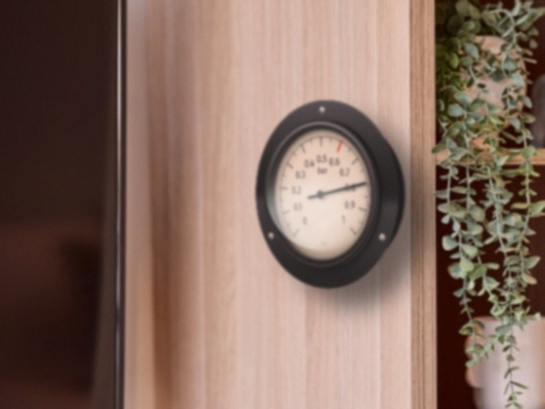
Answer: 0.8 bar
